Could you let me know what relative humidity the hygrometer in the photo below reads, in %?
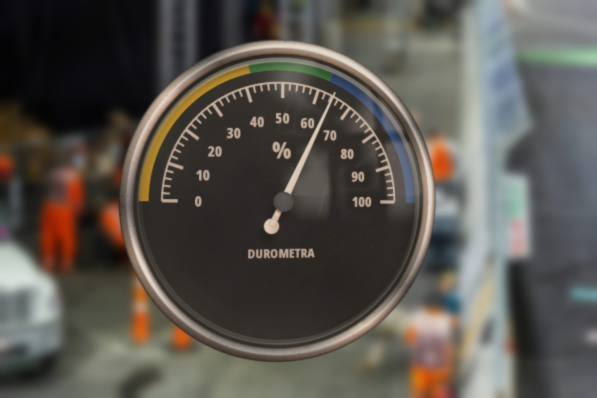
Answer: 64 %
